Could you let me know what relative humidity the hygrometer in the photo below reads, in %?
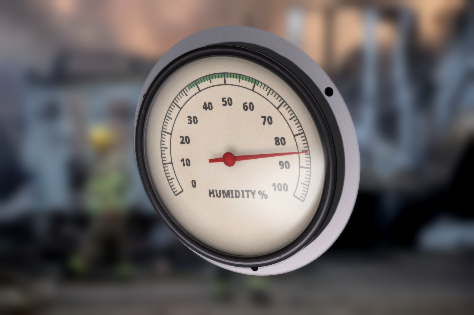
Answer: 85 %
